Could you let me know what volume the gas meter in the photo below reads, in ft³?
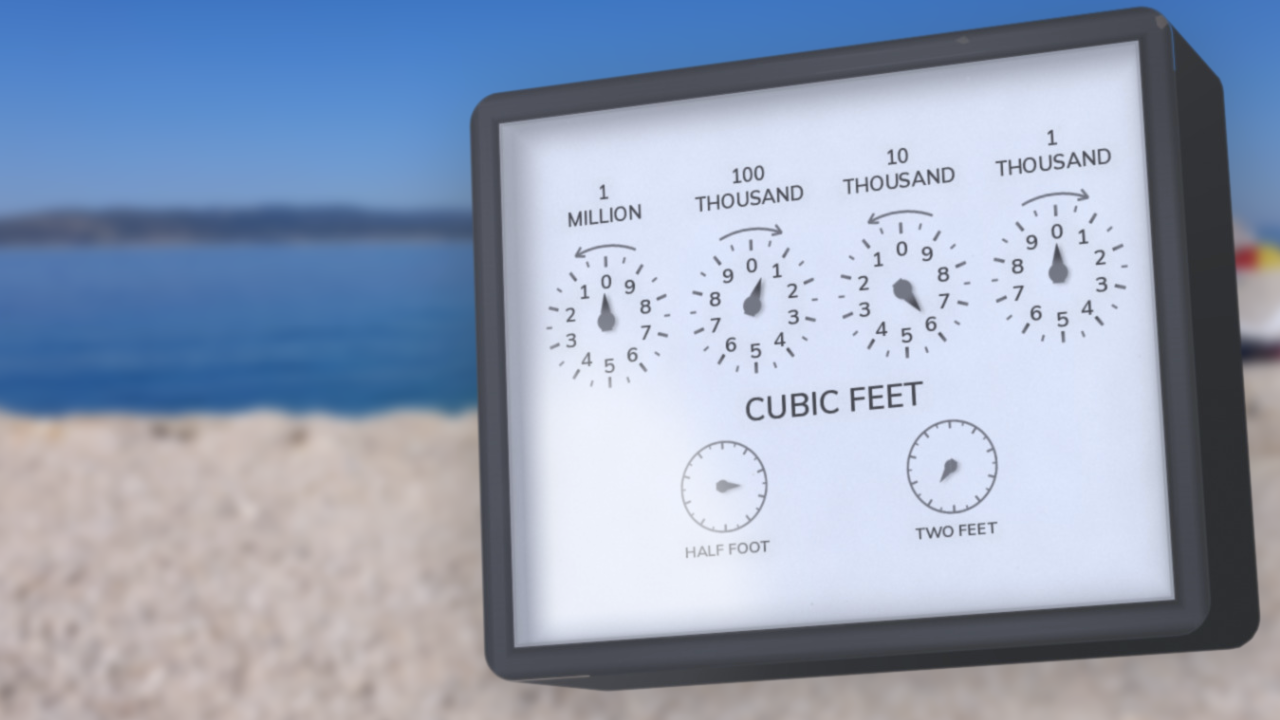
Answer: 6000 ft³
